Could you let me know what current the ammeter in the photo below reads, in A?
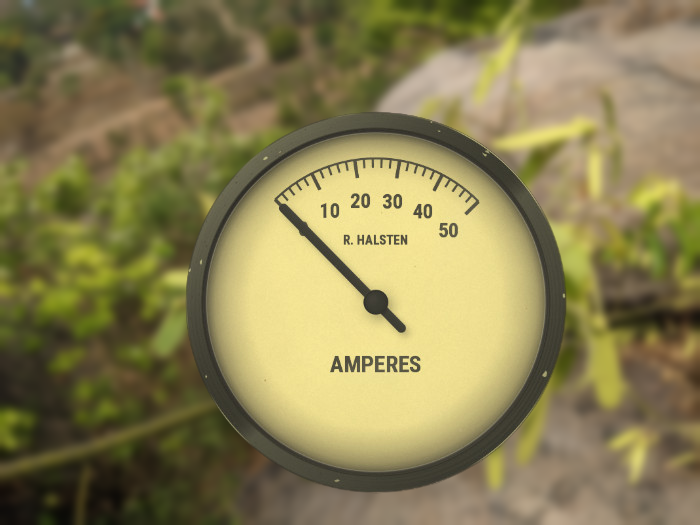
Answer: 0 A
